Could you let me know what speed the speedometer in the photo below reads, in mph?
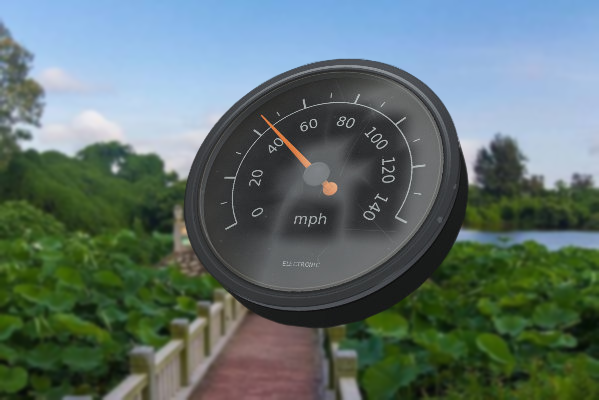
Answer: 45 mph
